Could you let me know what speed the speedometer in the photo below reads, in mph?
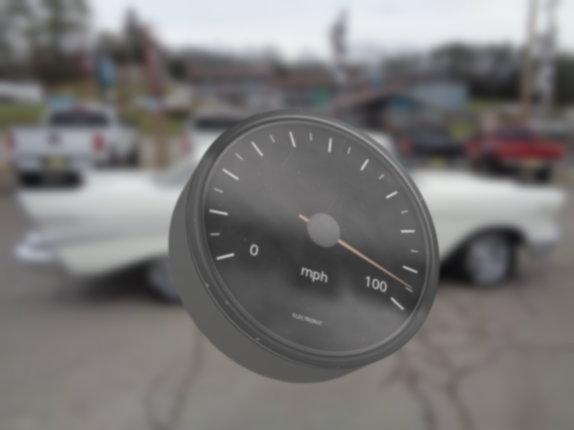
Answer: 95 mph
